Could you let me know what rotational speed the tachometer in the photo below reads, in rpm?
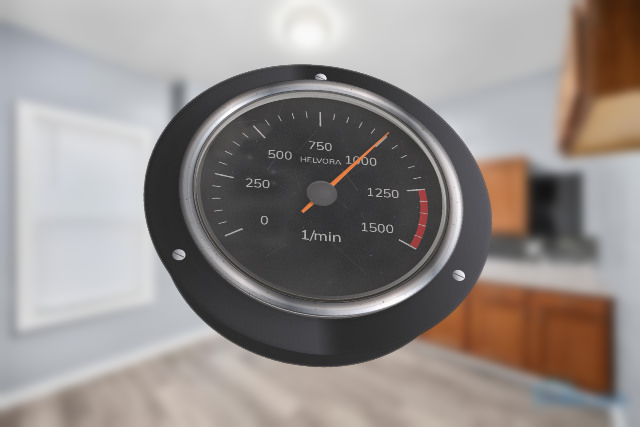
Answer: 1000 rpm
